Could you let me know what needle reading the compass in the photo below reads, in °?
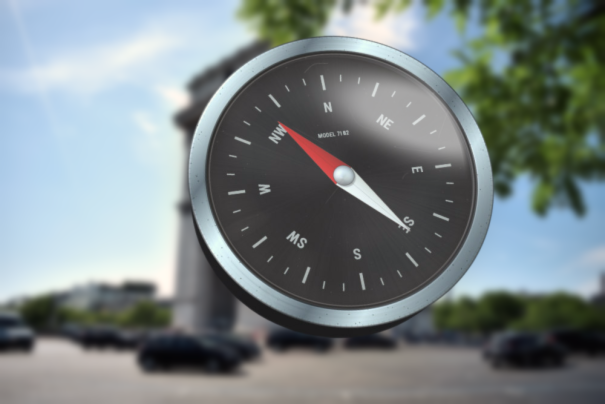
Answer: 320 °
